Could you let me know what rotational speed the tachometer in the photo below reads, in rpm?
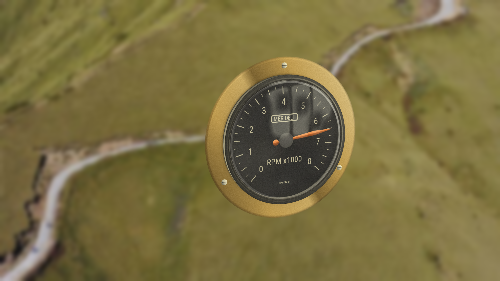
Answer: 6500 rpm
